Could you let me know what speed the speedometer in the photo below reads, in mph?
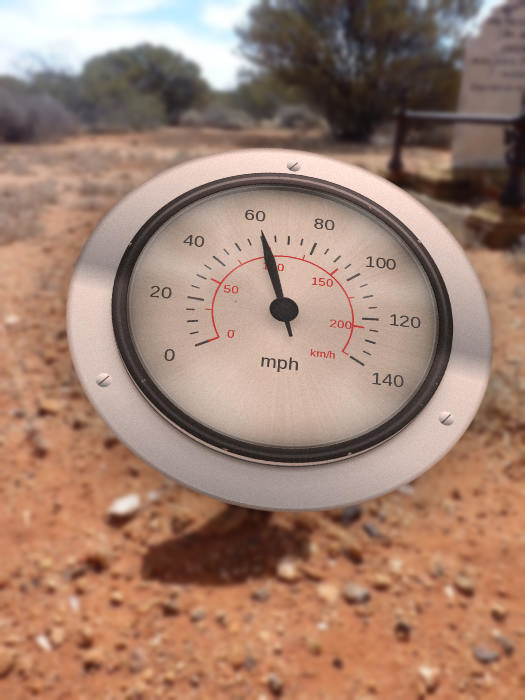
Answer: 60 mph
